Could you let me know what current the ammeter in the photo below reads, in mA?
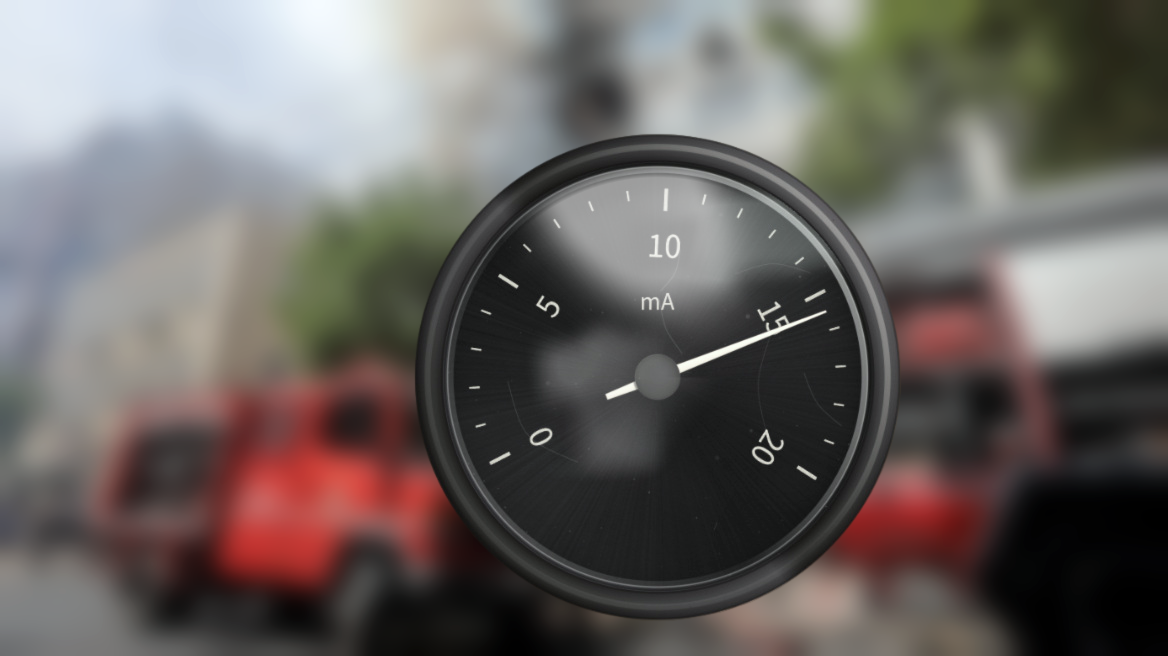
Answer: 15.5 mA
